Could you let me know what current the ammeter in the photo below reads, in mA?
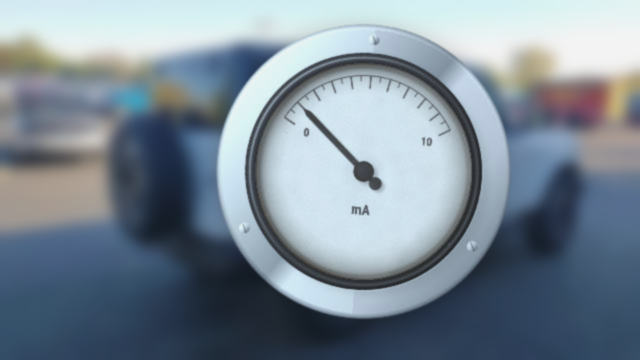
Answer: 1 mA
